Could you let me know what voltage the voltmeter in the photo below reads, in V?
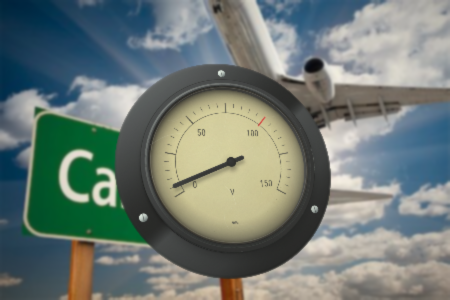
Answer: 5 V
